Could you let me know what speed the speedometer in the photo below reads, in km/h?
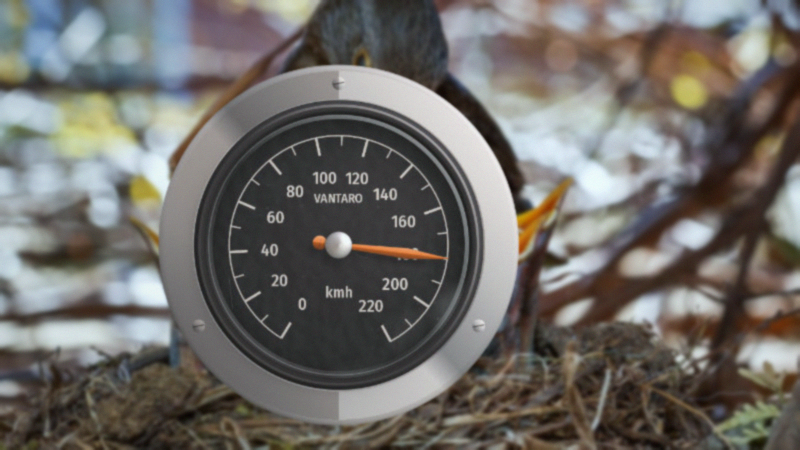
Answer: 180 km/h
